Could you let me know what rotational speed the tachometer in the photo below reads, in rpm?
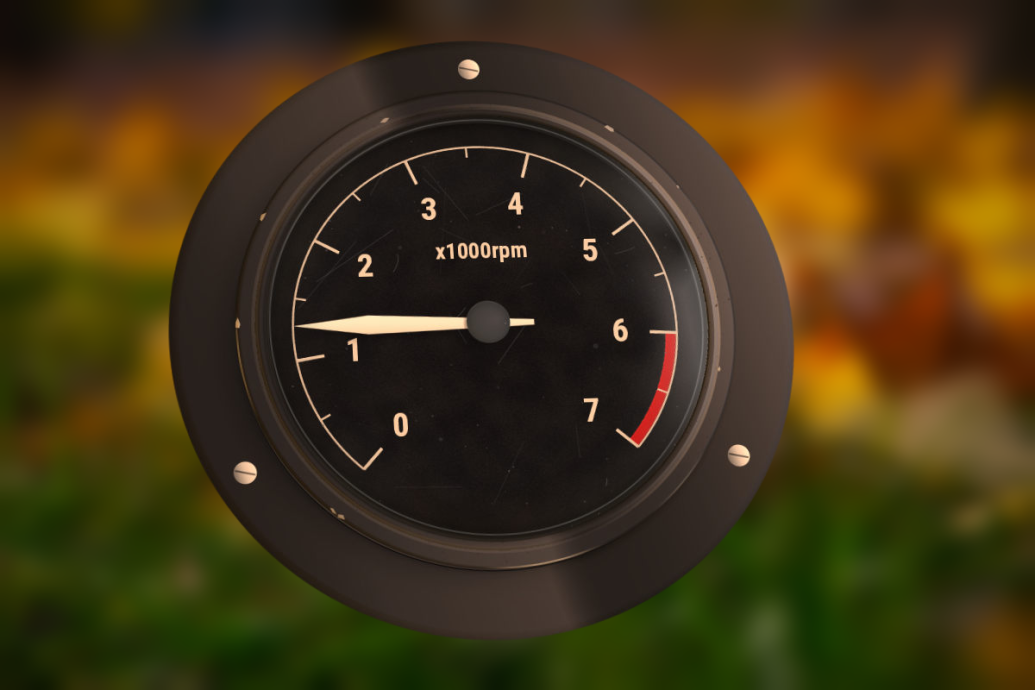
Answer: 1250 rpm
